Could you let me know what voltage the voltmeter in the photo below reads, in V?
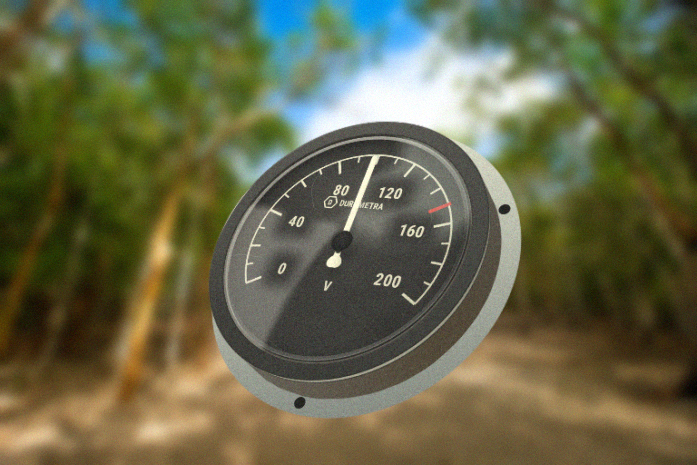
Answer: 100 V
